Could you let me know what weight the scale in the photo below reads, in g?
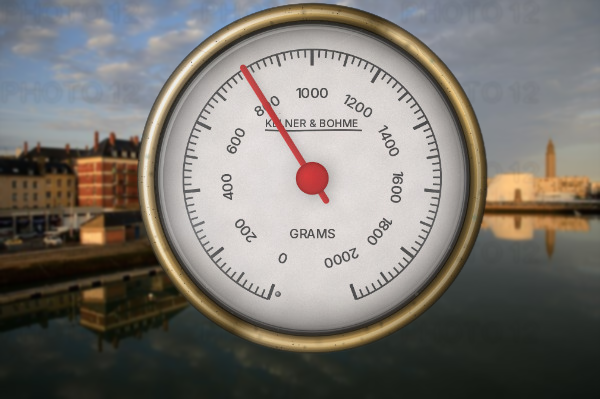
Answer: 800 g
